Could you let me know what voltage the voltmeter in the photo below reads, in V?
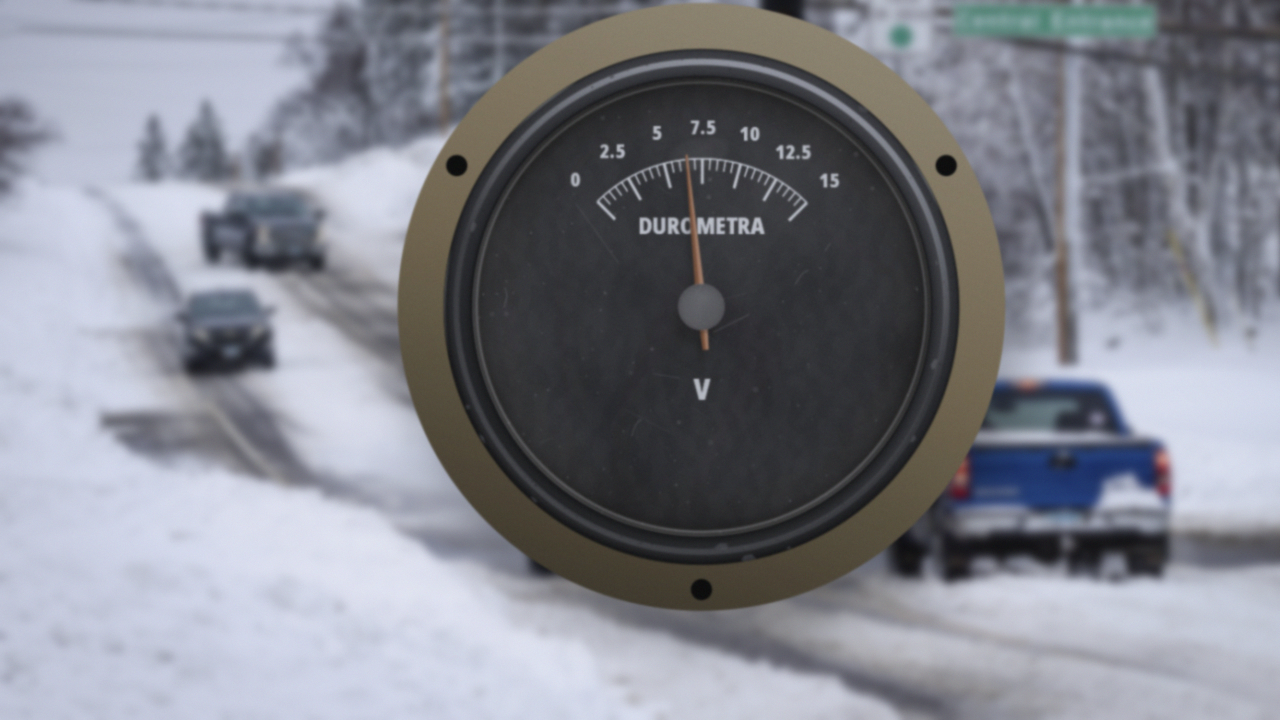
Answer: 6.5 V
